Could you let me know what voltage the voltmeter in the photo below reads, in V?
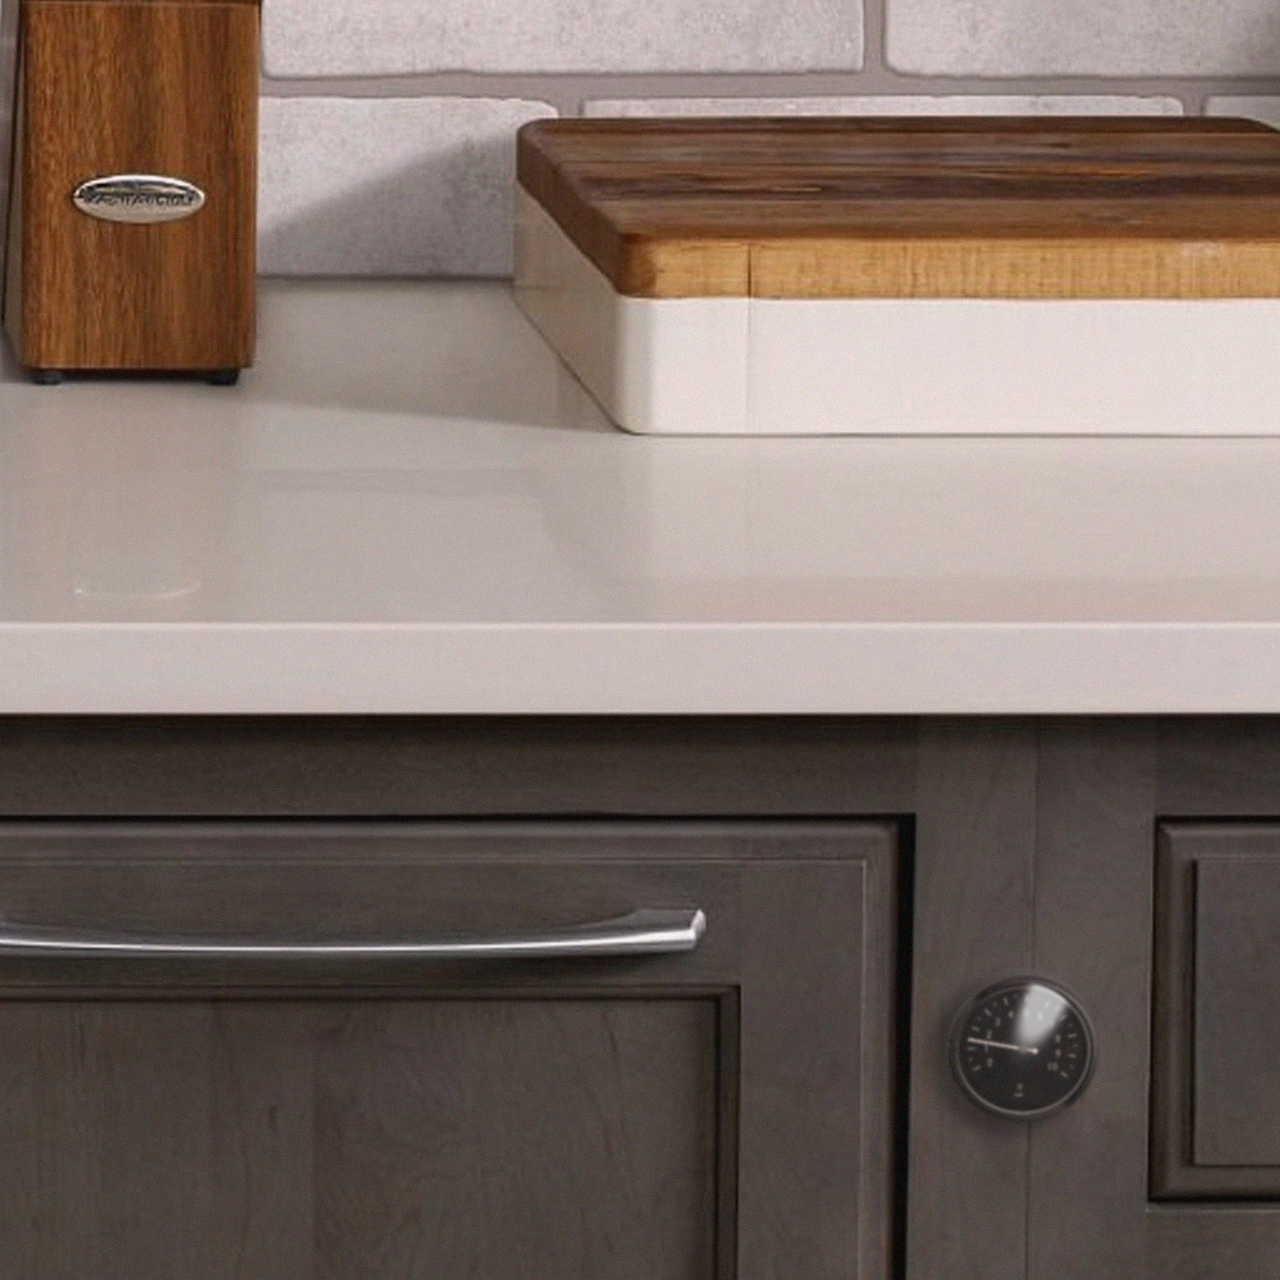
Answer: 1.5 V
